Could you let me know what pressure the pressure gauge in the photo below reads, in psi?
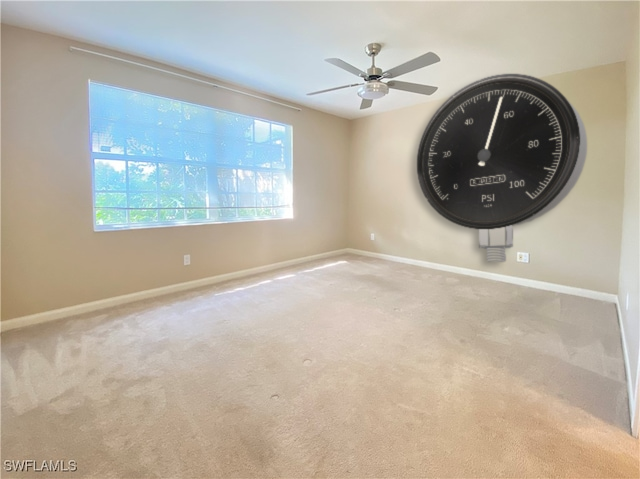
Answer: 55 psi
